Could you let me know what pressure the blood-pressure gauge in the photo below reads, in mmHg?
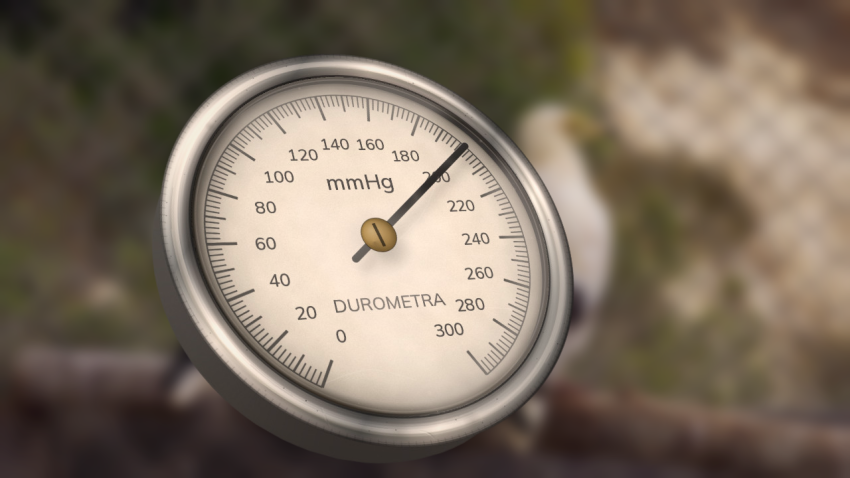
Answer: 200 mmHg
